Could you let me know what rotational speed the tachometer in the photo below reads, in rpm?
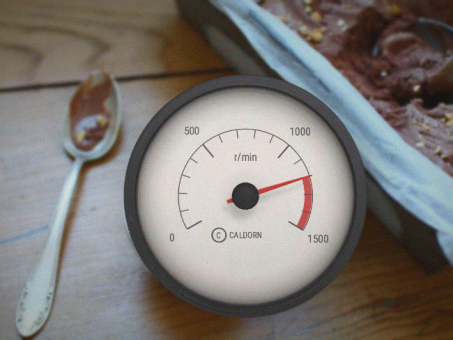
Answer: 1200 rpm
